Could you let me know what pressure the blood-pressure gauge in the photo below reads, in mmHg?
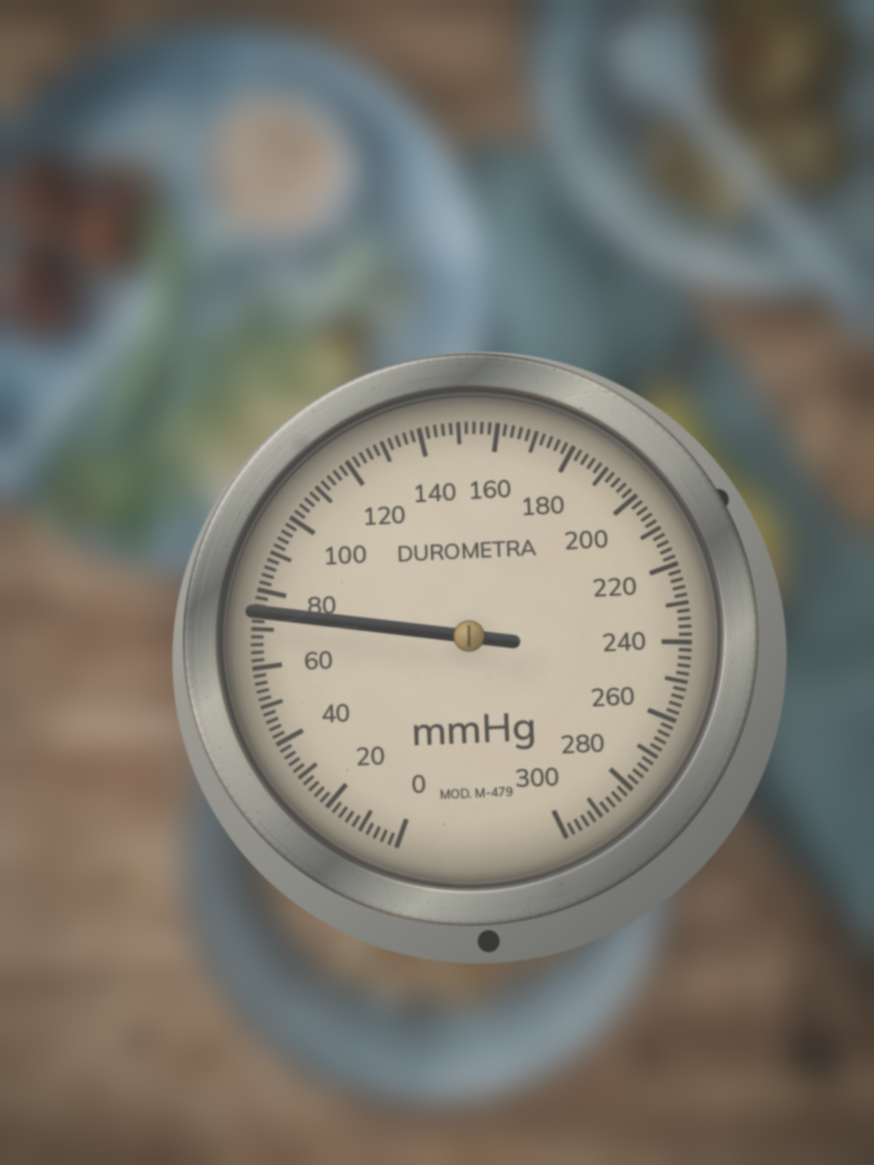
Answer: 74 mmHg
